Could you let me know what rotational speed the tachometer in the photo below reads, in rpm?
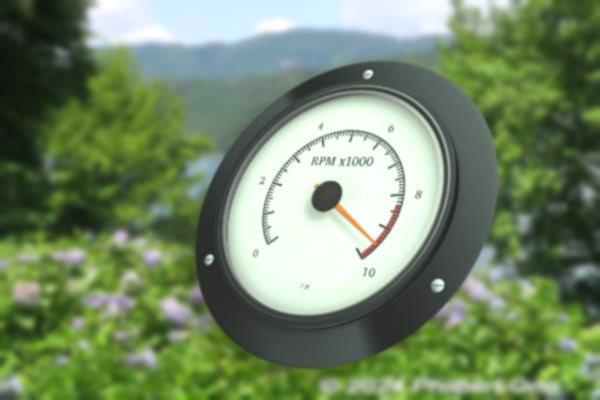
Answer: 9500 rpm
